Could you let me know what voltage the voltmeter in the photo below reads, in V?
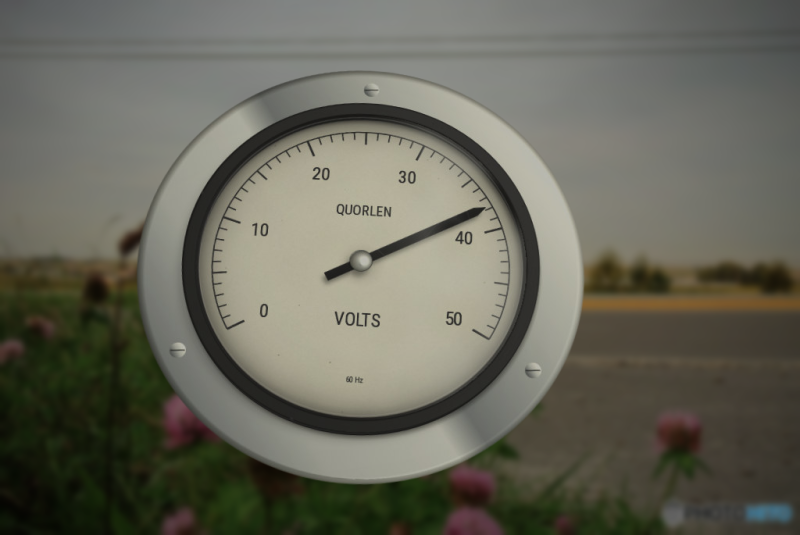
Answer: 38 V
